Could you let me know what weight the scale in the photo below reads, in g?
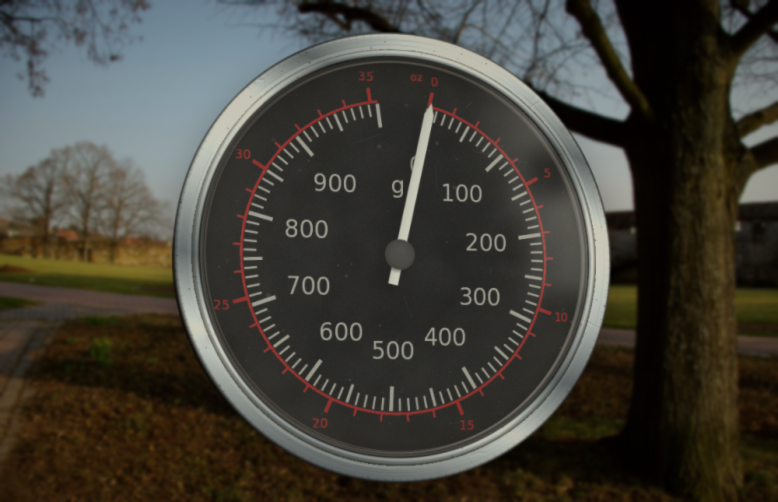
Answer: 0 g
